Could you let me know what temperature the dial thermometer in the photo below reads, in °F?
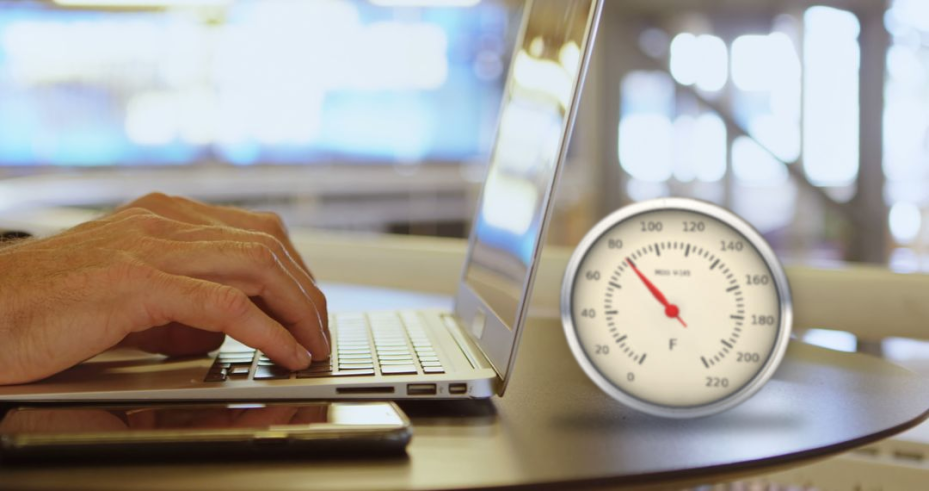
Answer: 80 °F
